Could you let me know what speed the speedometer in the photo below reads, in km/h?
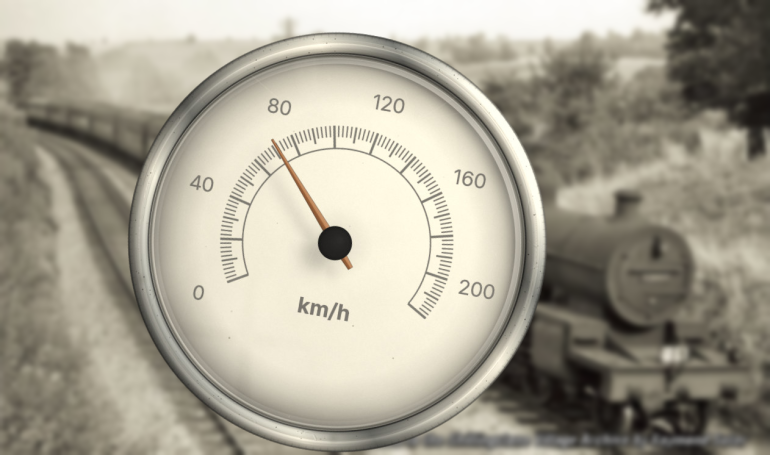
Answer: 72 km/h
